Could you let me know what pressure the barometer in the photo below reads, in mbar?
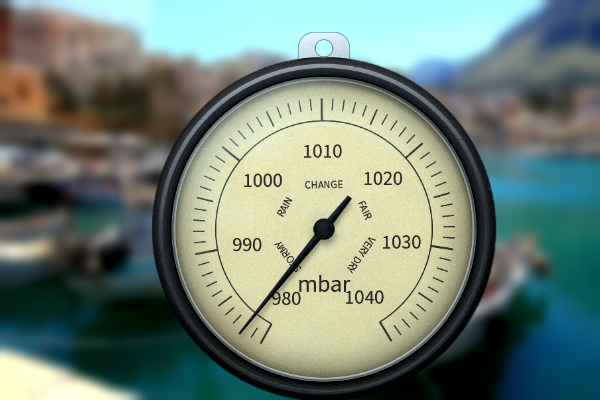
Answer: 982 mbar
